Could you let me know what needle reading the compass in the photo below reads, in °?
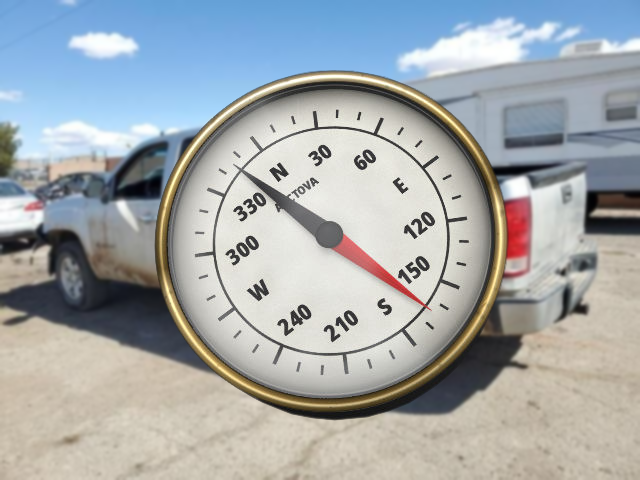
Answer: 165 °
